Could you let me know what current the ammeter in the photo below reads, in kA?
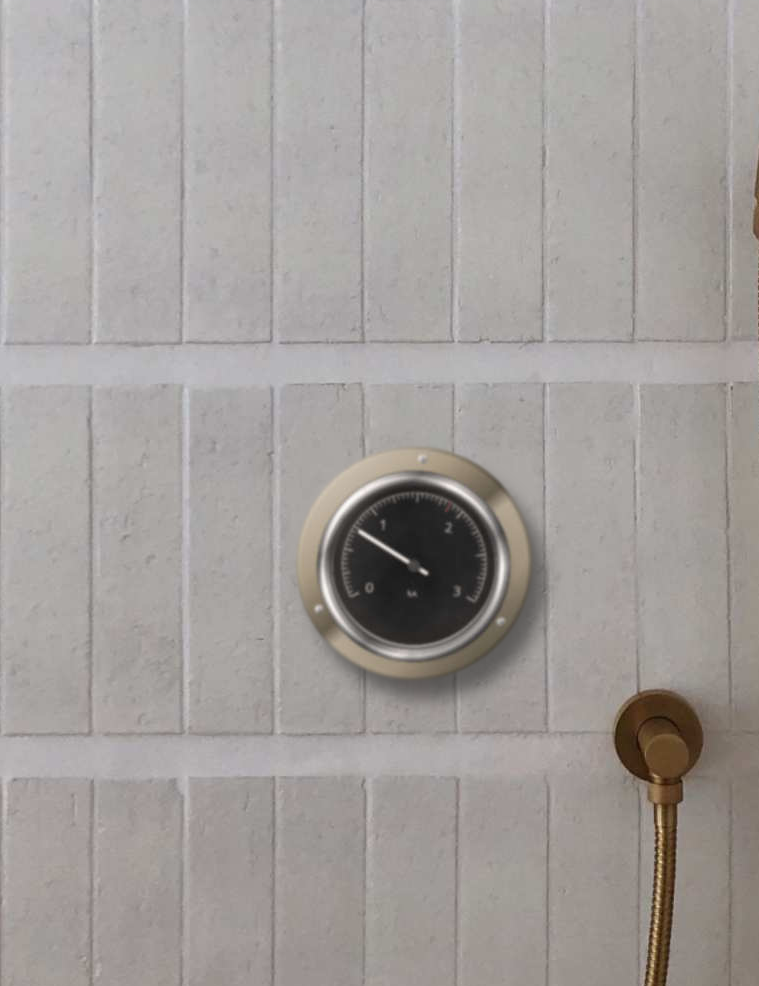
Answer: 0.75 kA
